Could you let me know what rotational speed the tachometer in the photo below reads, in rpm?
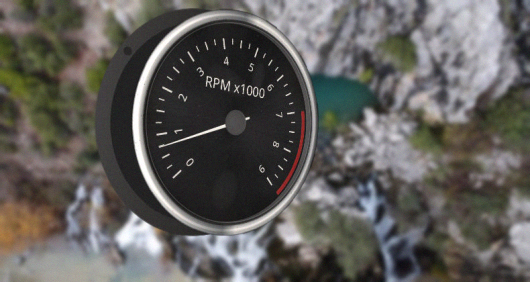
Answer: 750 rpm
